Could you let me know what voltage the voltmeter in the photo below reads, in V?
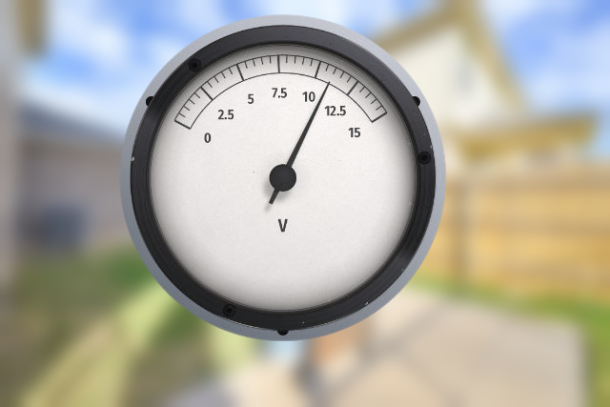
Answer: 11 V
